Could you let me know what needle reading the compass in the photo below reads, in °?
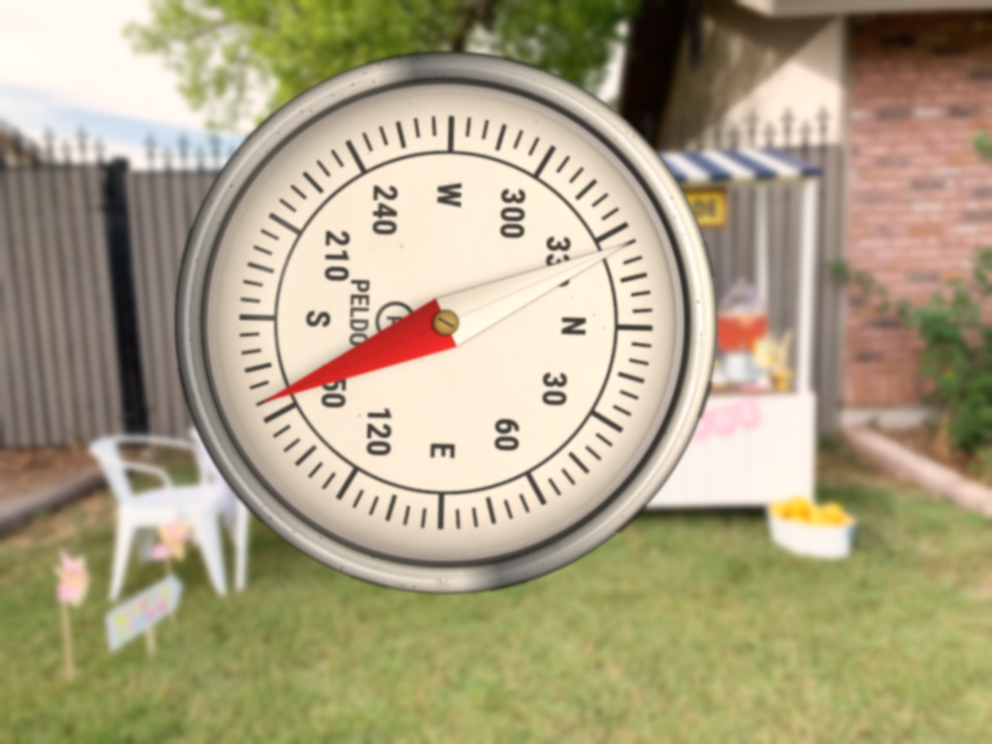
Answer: 155 °
